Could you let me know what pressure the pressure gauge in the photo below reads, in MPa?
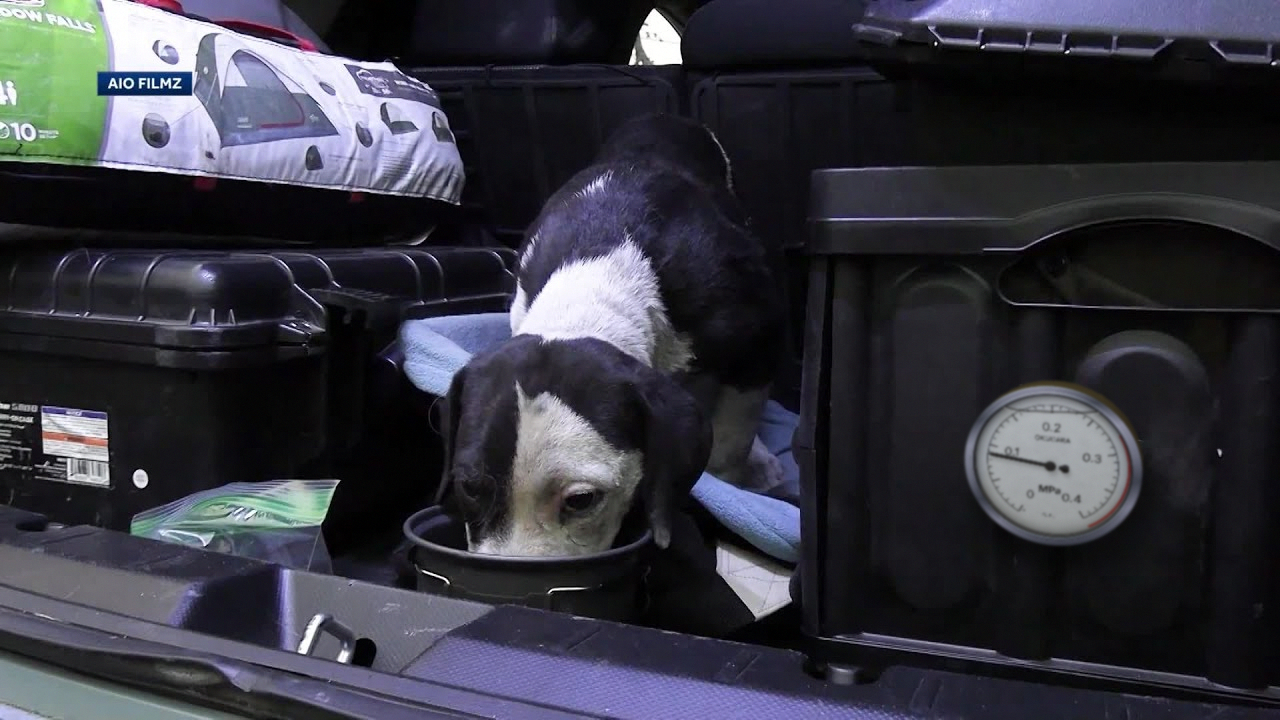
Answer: 0.09 MPa
